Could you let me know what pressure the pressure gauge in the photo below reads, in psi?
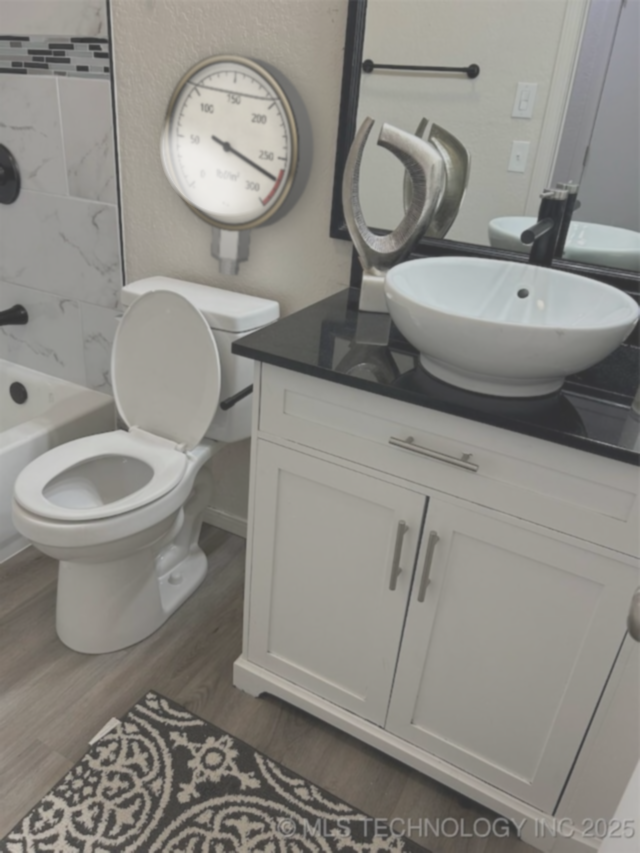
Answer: 270 psi
